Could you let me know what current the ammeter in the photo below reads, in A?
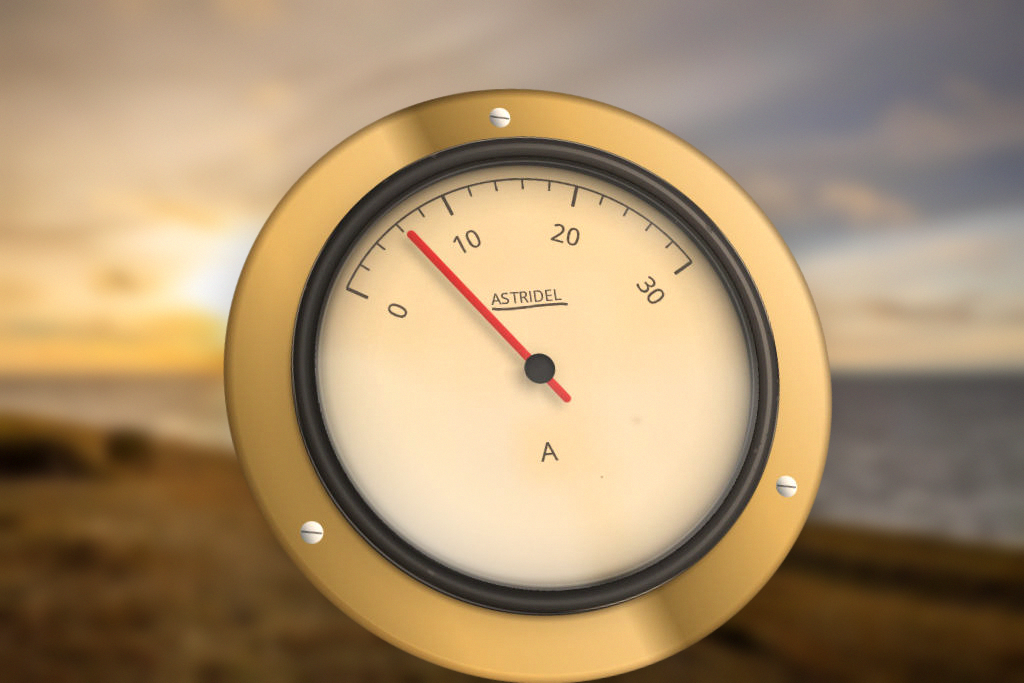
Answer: 6 A
